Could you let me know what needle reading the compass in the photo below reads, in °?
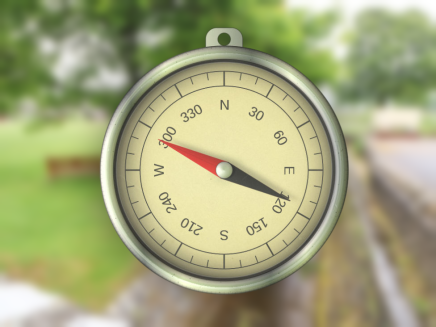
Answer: 295 °
